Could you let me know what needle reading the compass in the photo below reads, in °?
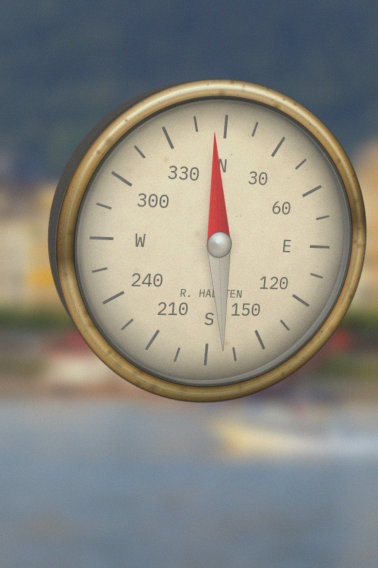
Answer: 352.5 °
